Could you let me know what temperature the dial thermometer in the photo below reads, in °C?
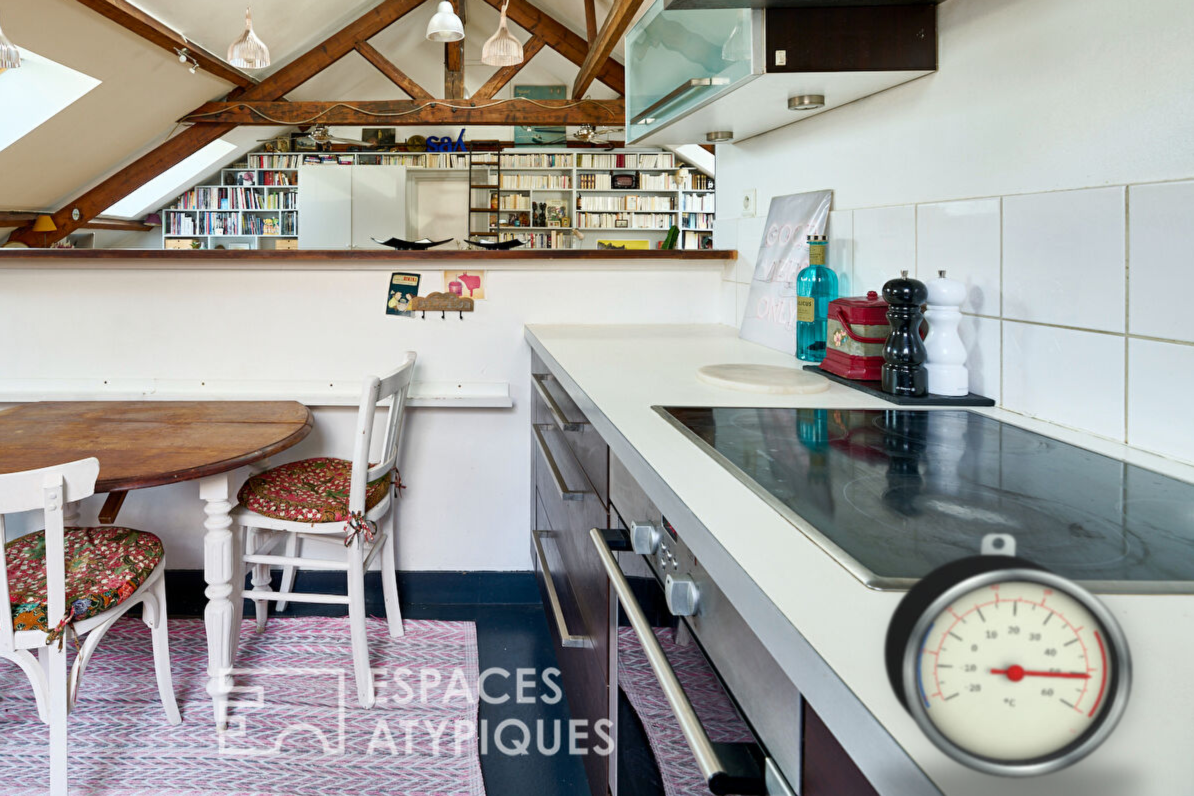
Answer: 50 °C
